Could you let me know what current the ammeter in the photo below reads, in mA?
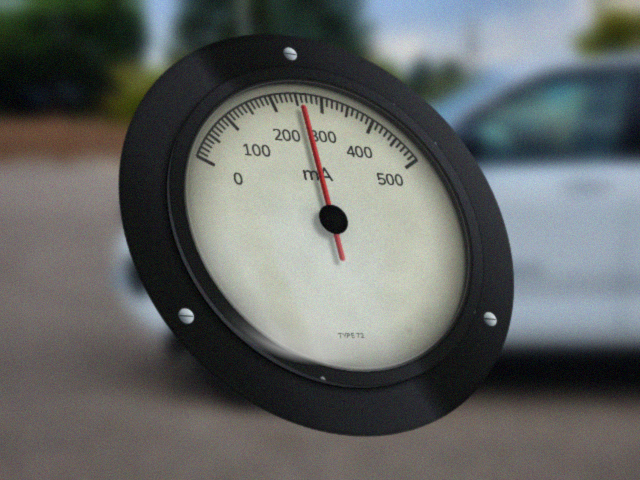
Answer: 250 mA
